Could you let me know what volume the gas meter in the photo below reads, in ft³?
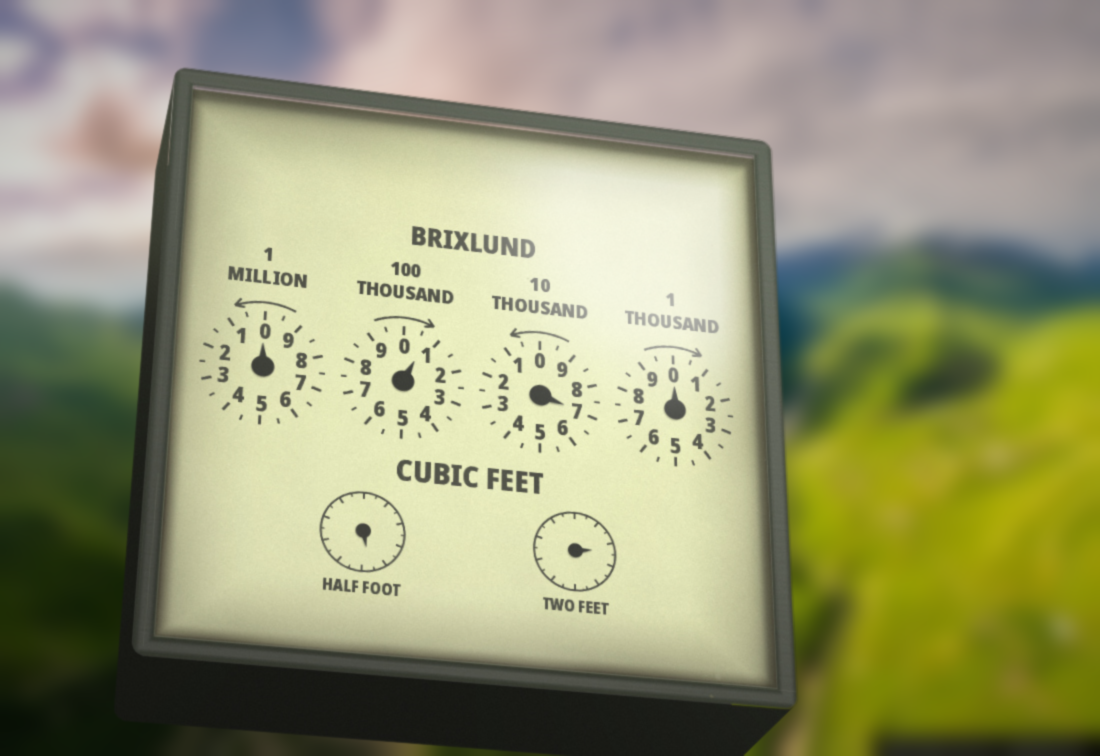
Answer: 7000 ft³
